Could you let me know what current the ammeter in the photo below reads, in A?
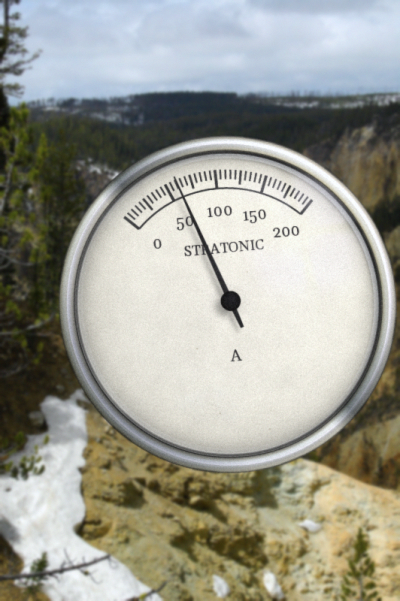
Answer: 60 A
